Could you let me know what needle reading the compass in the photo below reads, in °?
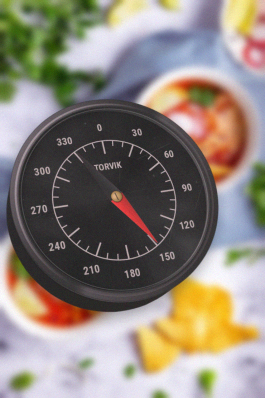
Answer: 150 °
